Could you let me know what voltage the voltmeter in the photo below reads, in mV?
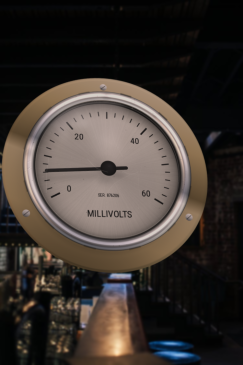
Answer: 6 mV
